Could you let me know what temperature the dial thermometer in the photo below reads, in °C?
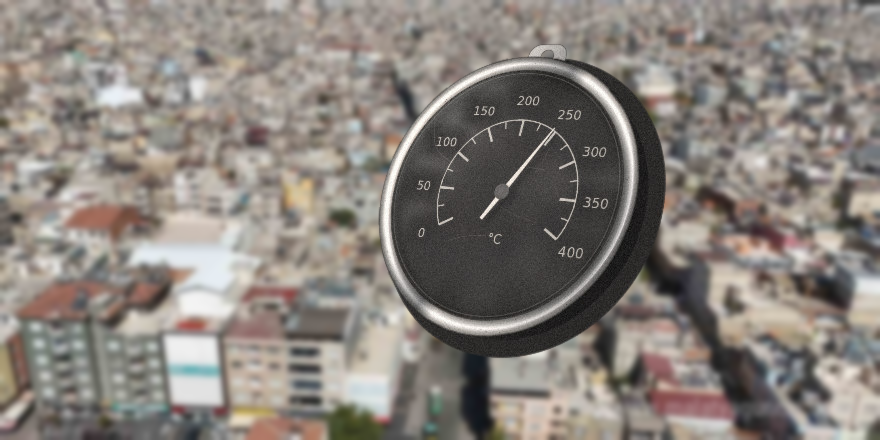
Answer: 250 °C
